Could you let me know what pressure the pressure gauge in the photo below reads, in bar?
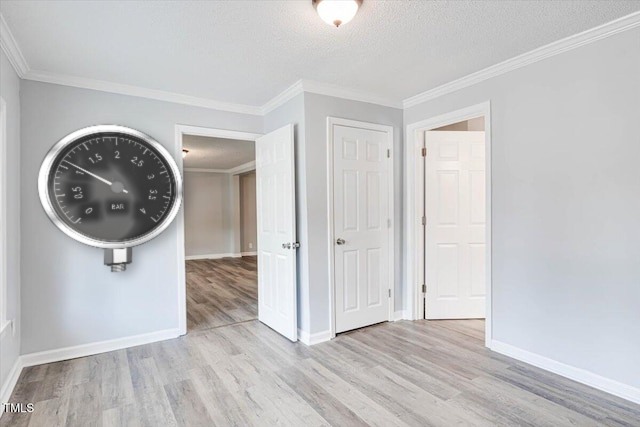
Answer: 1.1 bar
